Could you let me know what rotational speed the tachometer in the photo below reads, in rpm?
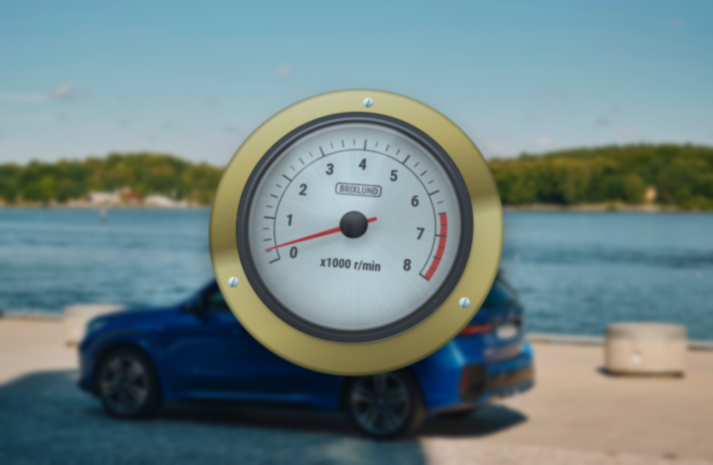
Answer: 250 rpm
